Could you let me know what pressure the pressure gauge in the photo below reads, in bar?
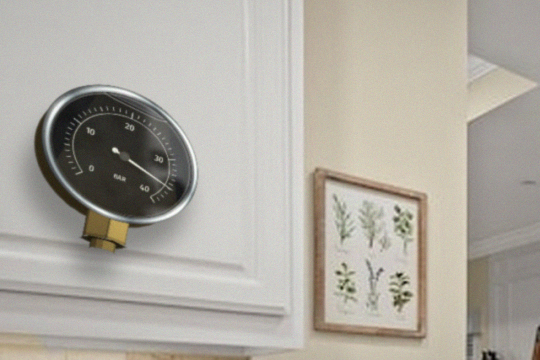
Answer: 36 bar
